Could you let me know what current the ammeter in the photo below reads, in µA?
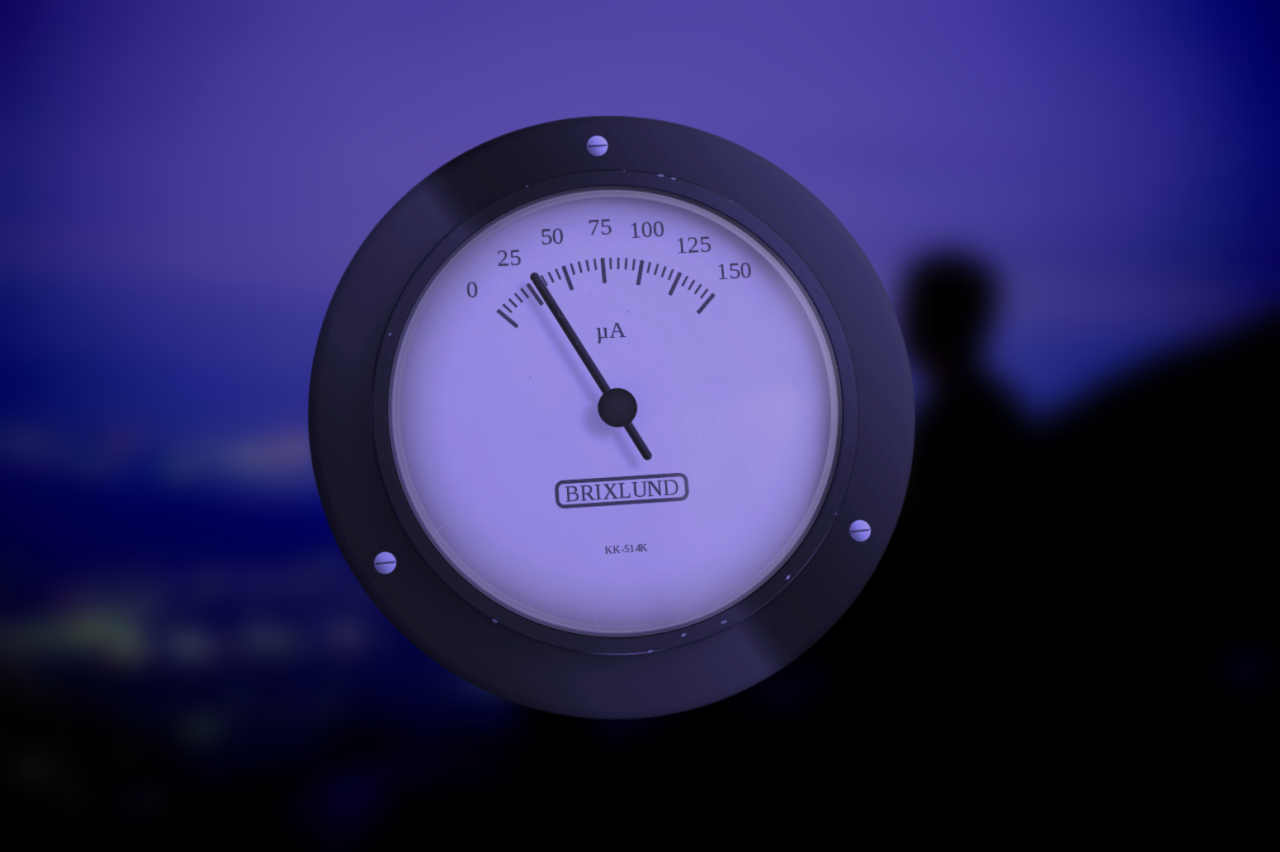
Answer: 30 µA
